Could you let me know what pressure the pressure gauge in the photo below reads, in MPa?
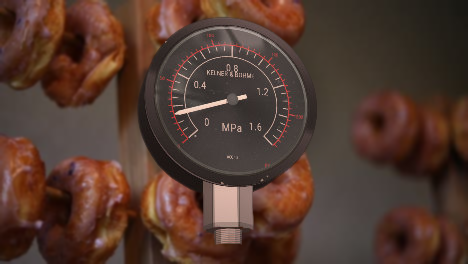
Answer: 0.15 MPa
